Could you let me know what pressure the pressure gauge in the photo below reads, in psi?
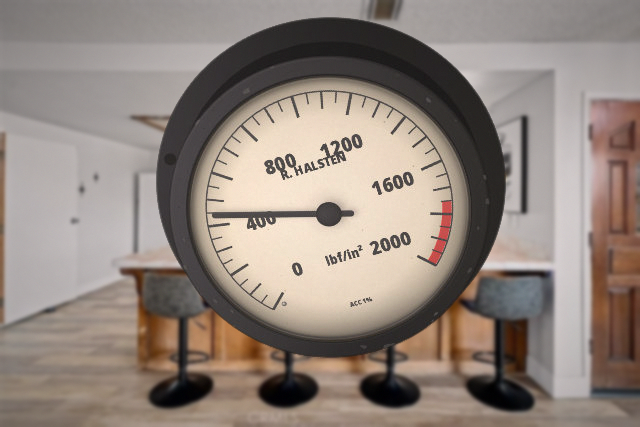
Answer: 450 psi
